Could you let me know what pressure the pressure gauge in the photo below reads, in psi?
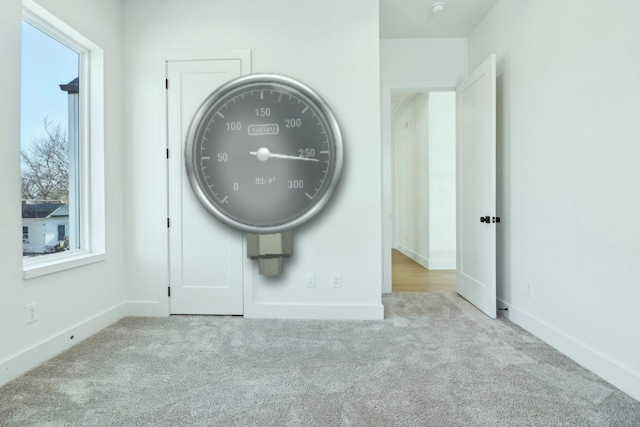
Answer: 260 psi
